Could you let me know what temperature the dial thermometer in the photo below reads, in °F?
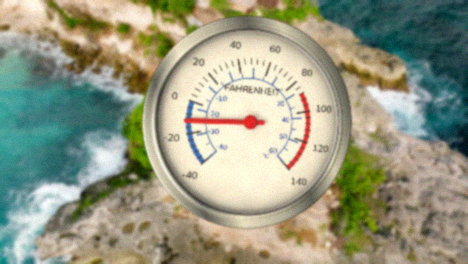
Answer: -12 °F
